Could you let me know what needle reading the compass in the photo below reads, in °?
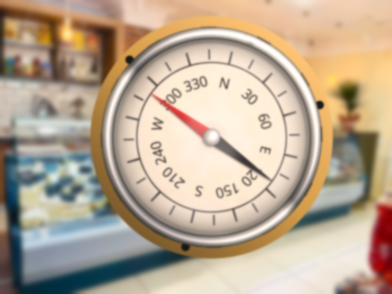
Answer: 292.5 °
